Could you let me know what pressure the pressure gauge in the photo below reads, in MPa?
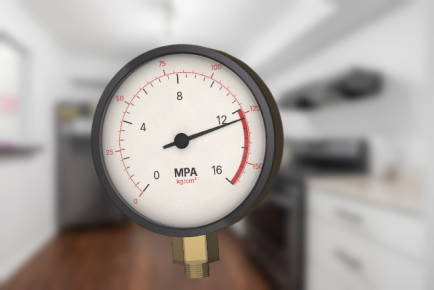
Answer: 12.5 MPa
